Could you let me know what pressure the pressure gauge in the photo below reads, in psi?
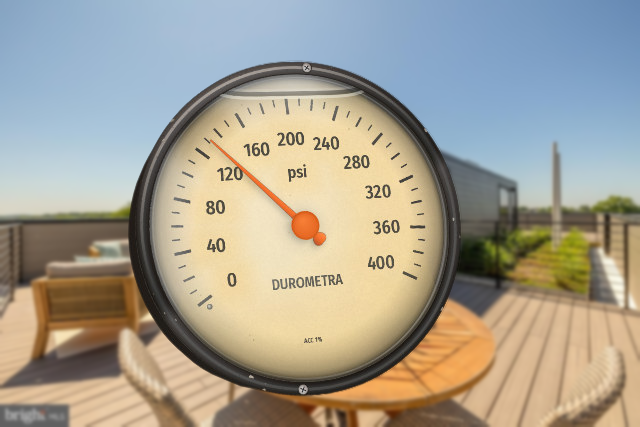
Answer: 130 psi
